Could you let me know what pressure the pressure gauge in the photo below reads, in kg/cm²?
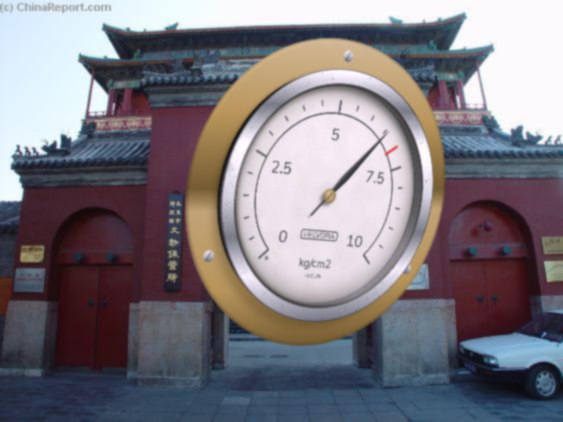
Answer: 6.5 kg/cm²
